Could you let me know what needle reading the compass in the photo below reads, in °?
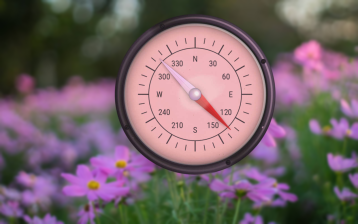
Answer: 135 °
